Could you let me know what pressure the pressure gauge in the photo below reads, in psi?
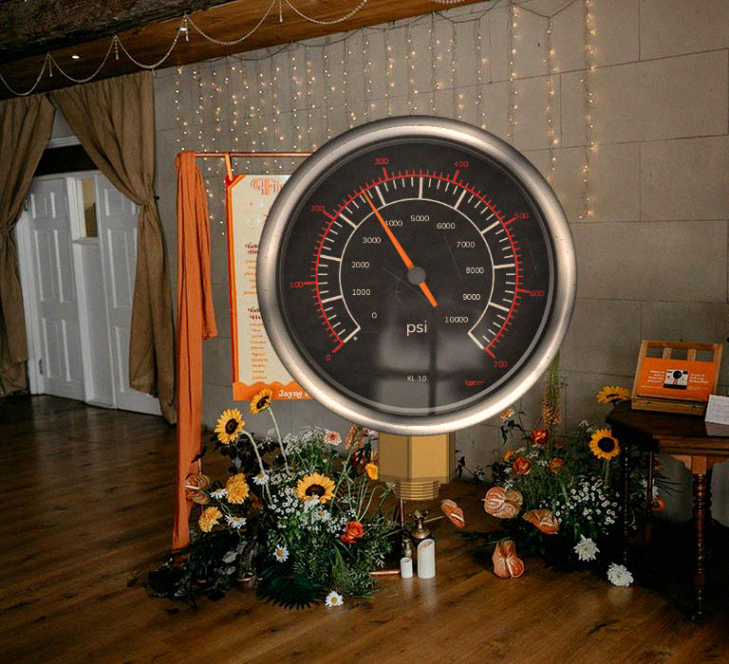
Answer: 3700 psi
